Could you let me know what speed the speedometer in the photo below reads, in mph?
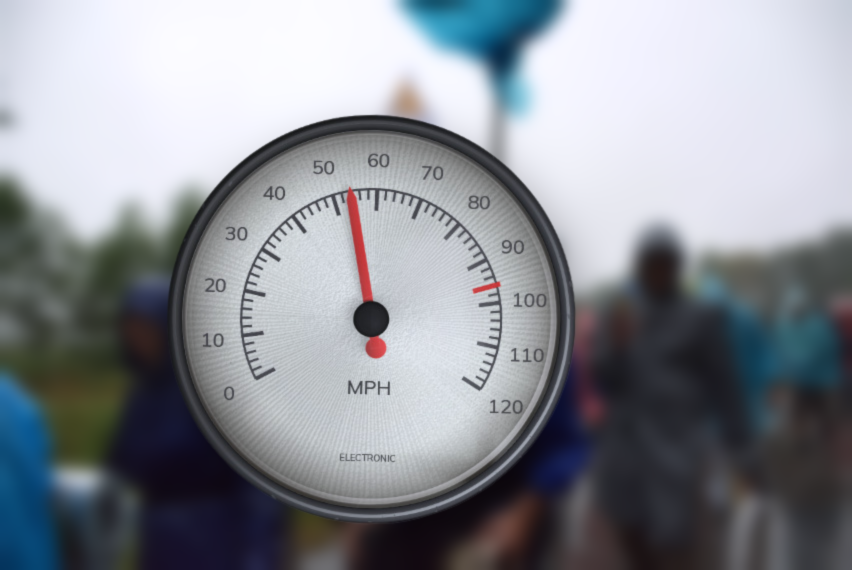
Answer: 54 mph
